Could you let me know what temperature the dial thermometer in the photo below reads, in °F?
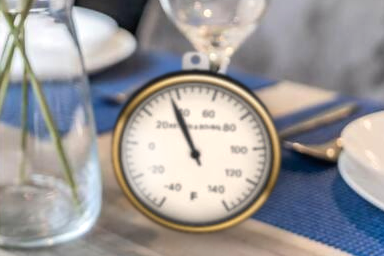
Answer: 36 °F
